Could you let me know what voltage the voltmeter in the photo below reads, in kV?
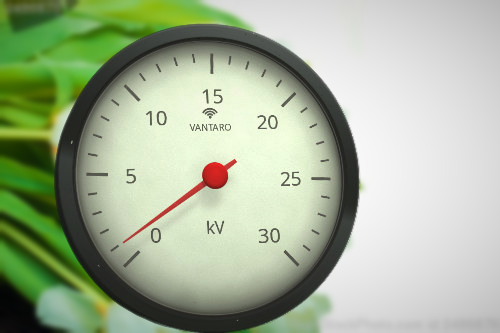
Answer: 1 kV
